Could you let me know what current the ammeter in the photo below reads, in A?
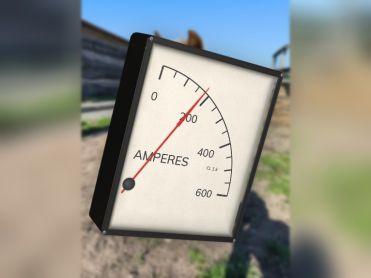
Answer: 175 A
